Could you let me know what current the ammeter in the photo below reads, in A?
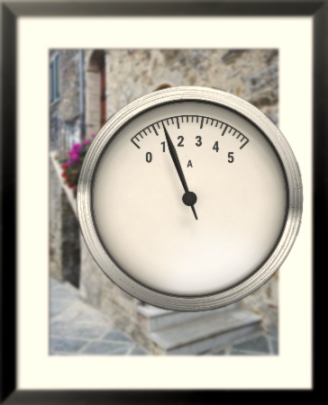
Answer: 1.4 A
